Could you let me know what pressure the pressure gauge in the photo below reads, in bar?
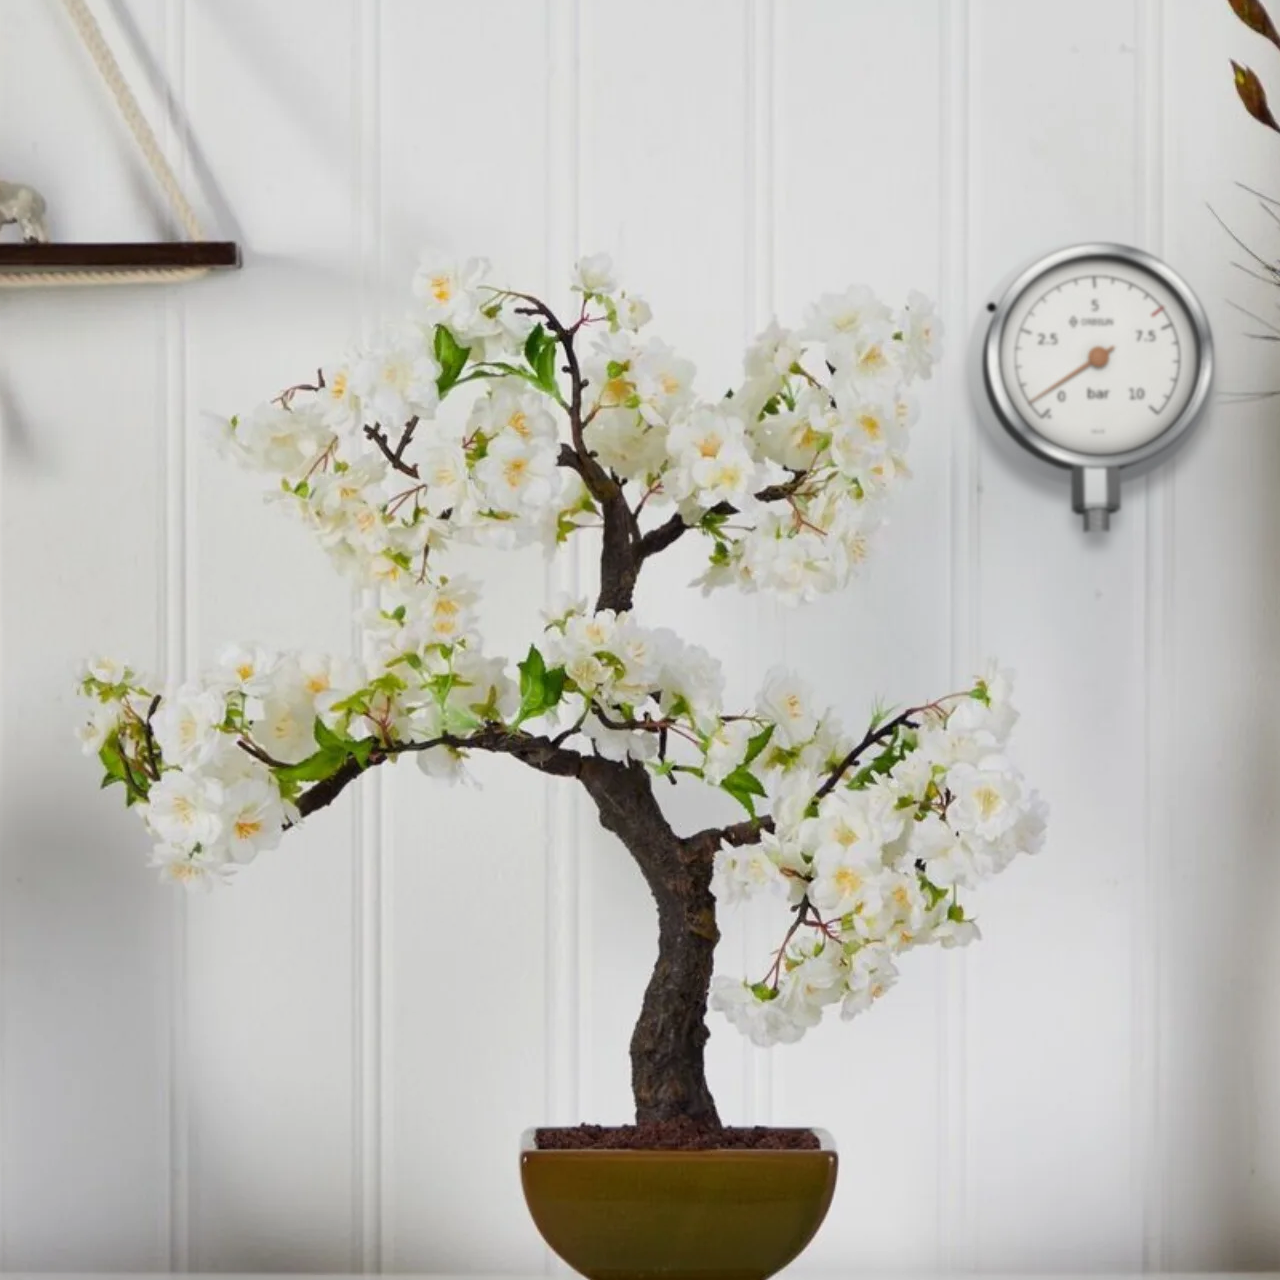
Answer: 0.5 bar
